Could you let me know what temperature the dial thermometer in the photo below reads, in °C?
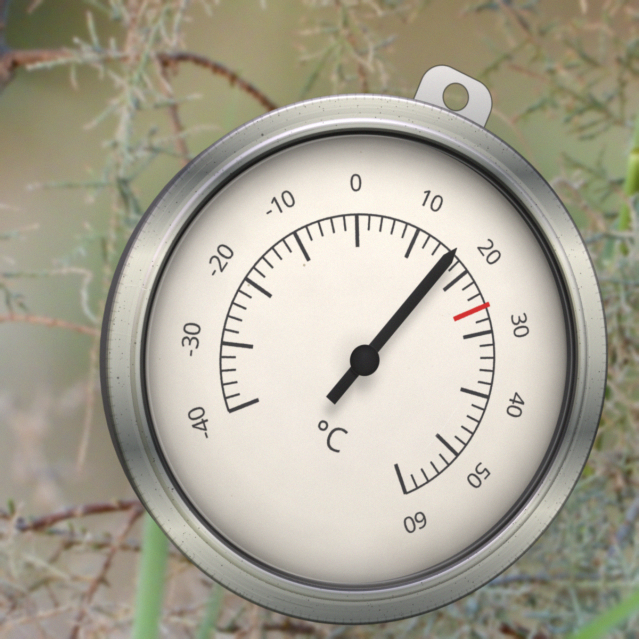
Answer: 16 °C
